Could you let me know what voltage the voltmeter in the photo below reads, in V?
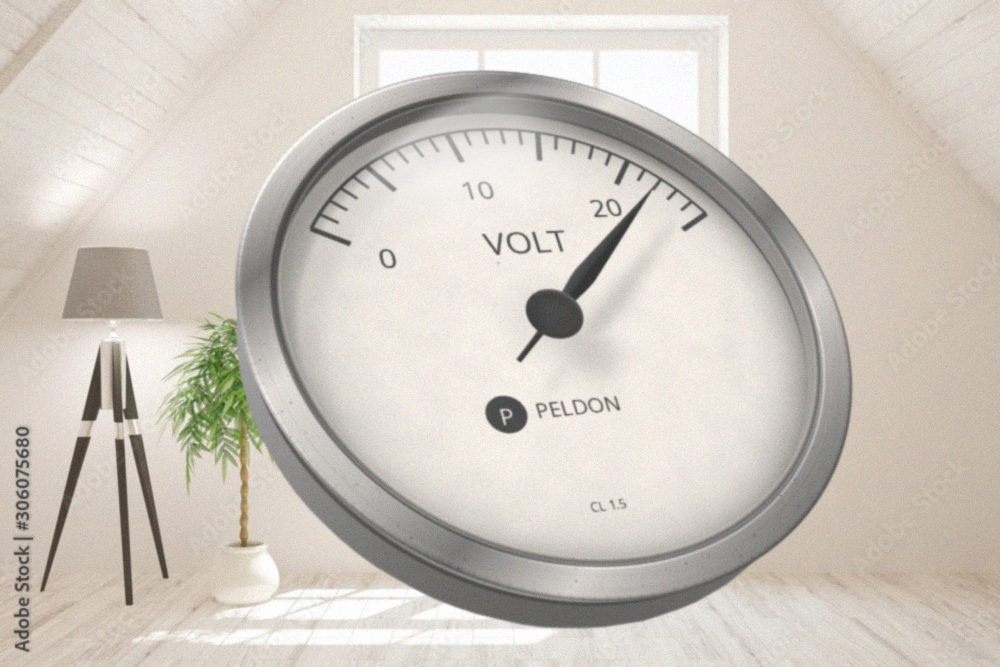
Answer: 22 V
